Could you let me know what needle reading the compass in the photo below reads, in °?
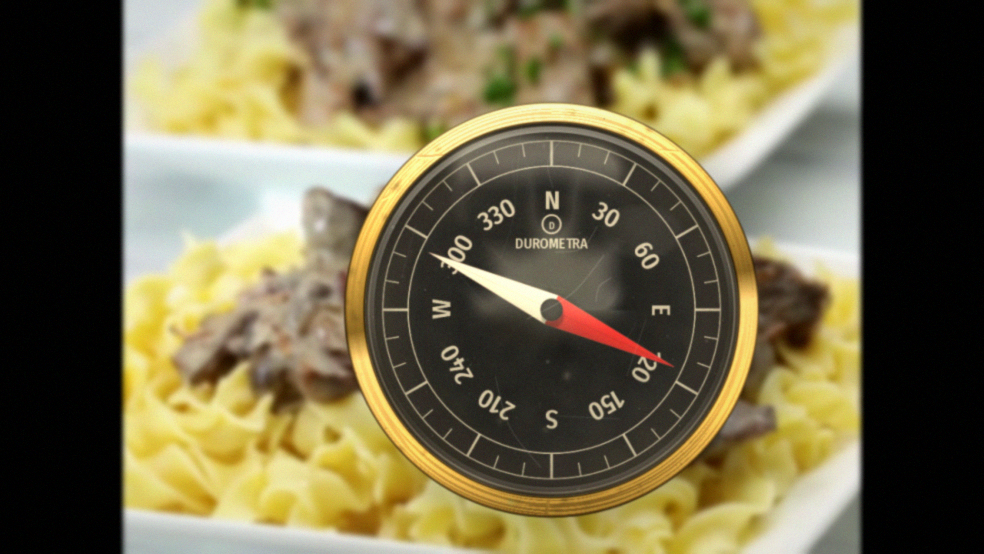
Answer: 115 °
